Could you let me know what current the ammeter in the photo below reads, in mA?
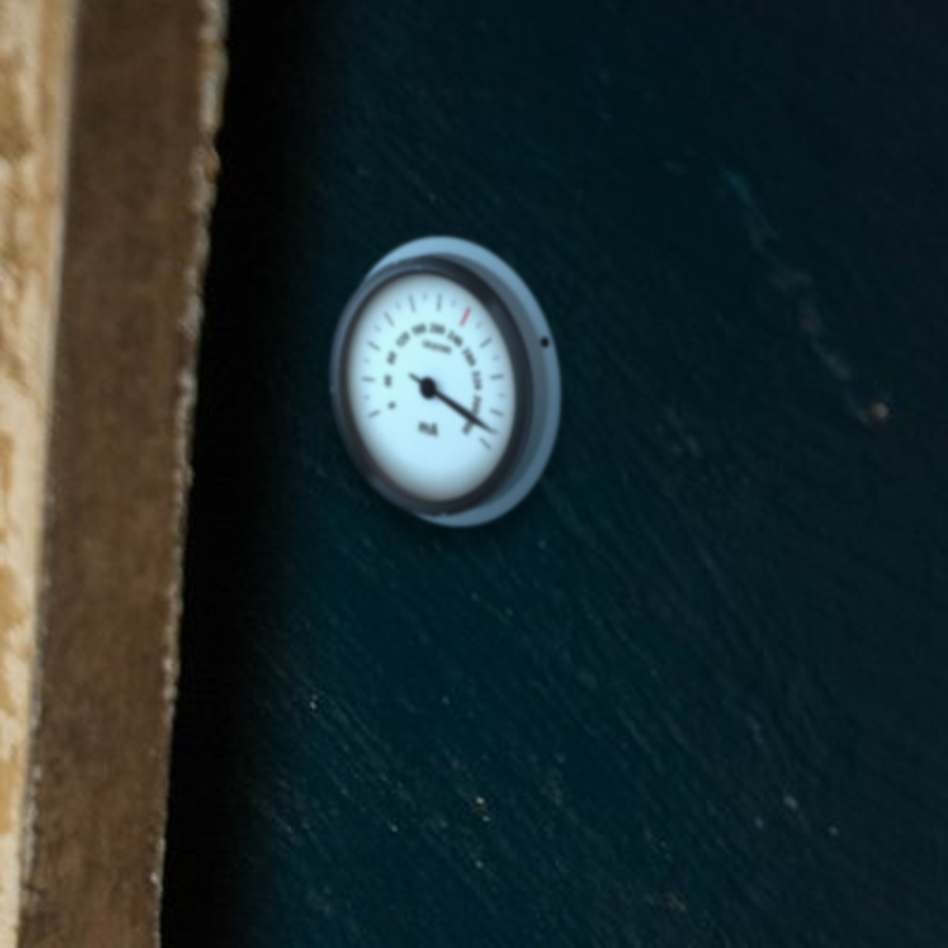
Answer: 380 mA
